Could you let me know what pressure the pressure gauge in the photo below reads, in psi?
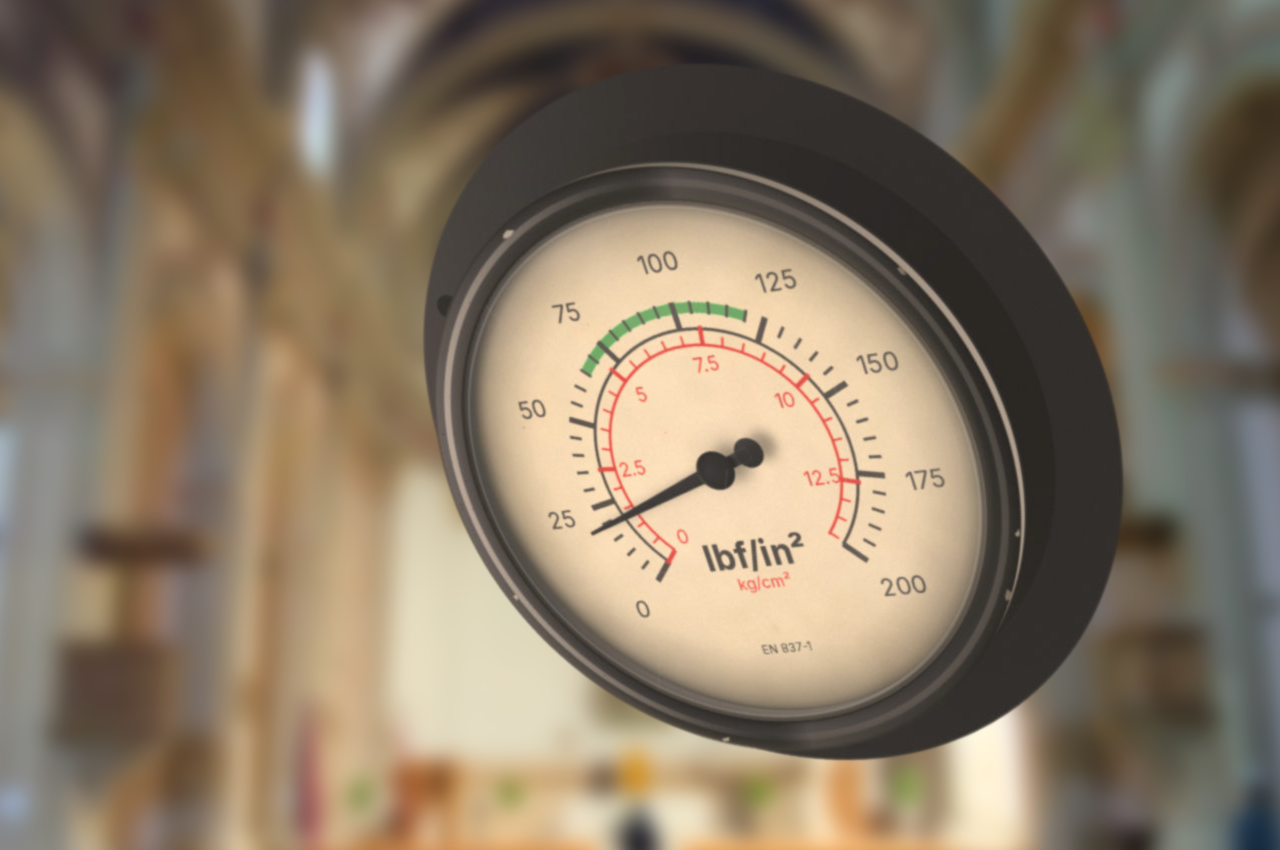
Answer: 20 psi
